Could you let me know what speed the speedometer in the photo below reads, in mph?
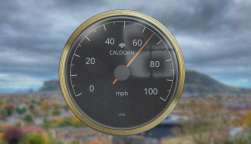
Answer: 65 mph
